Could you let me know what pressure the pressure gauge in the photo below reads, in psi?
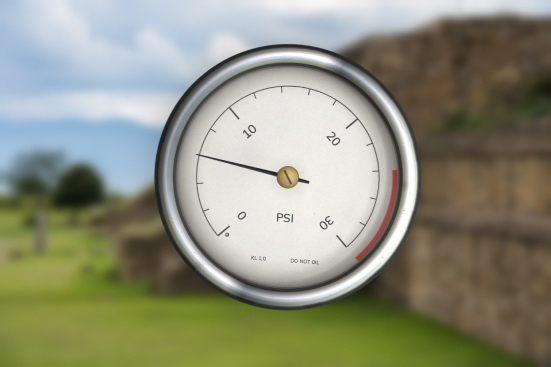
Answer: 6 psi
